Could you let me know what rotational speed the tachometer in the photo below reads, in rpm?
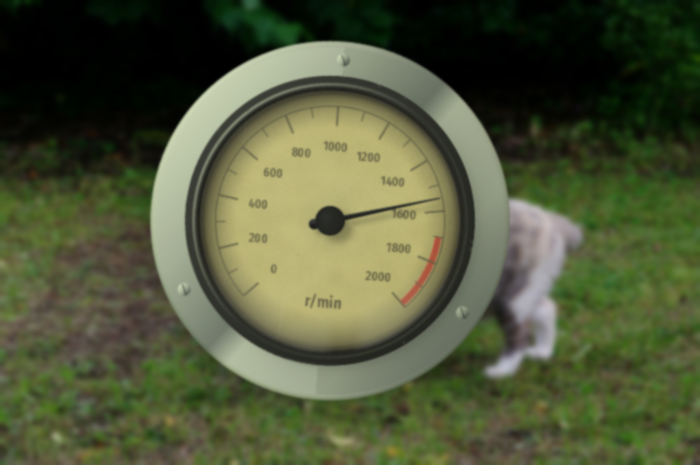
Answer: 1550 rpm
